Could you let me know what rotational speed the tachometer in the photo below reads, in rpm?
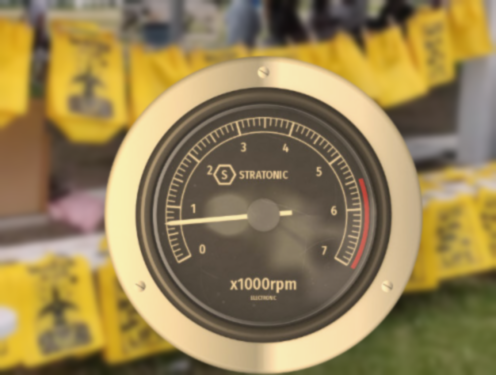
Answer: 700 rpm
